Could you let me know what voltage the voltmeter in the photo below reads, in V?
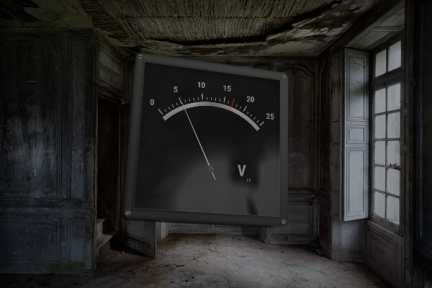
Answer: 5 V
